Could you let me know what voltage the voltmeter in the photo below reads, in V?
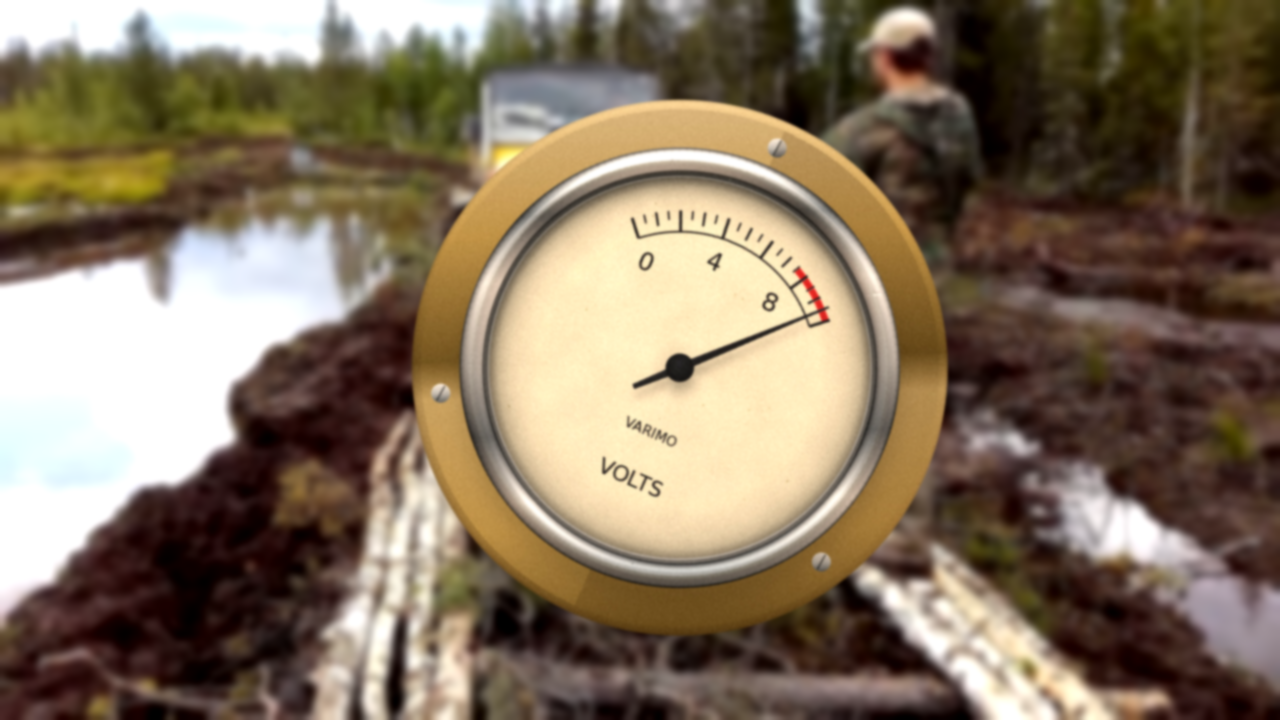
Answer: 9.5 V
